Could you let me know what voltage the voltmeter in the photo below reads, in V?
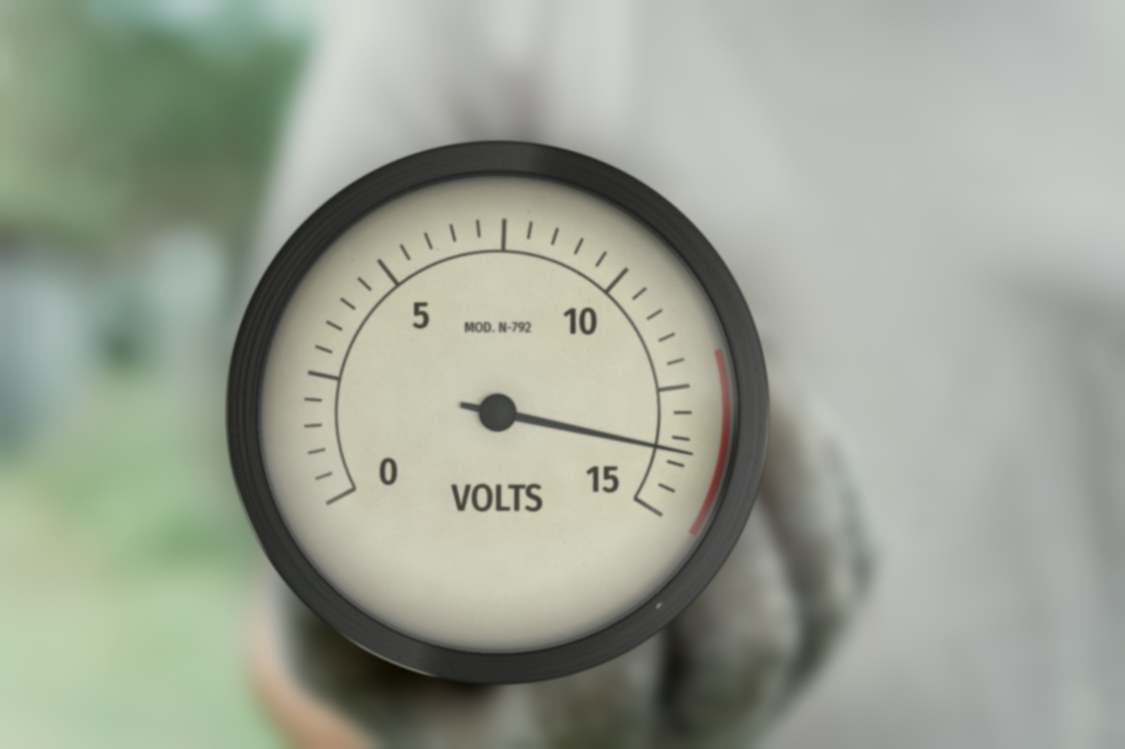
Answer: 13.75 V
